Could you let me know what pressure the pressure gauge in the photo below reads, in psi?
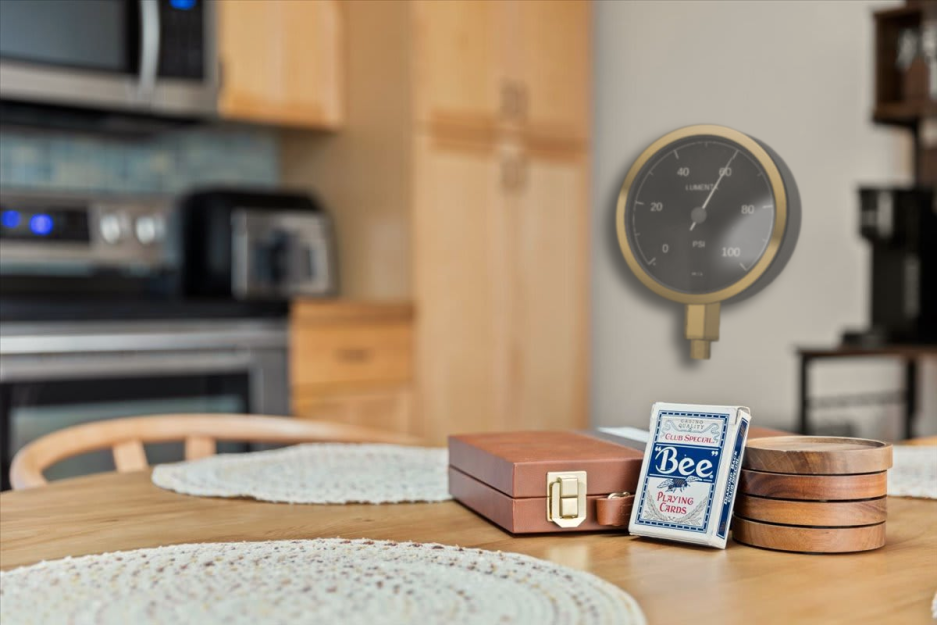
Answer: 60 psi
